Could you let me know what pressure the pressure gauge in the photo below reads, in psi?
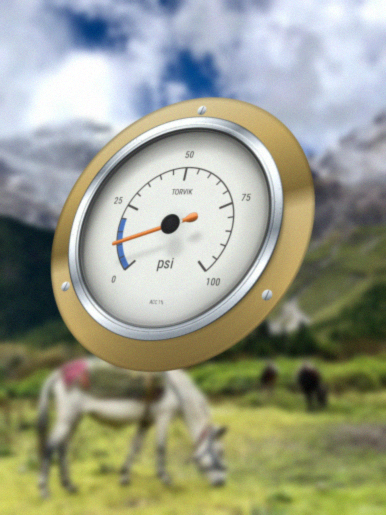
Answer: 10 psi
